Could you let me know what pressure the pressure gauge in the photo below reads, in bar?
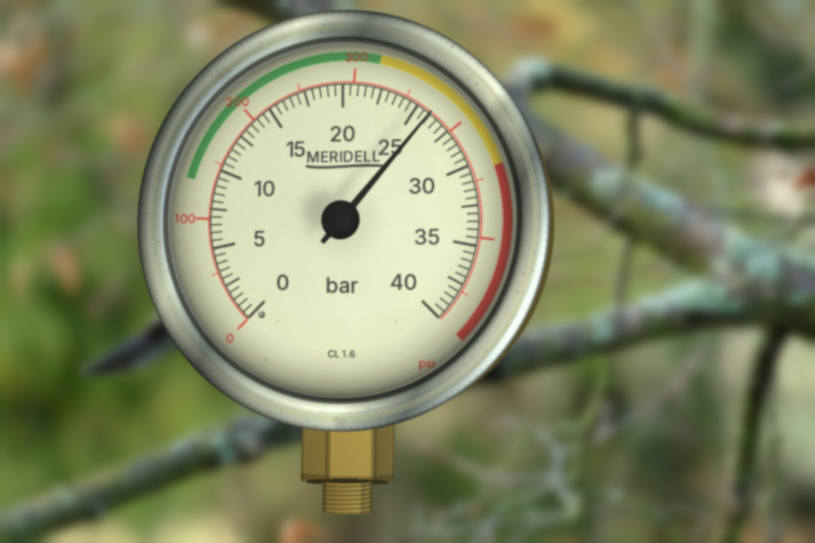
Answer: 26 bar
